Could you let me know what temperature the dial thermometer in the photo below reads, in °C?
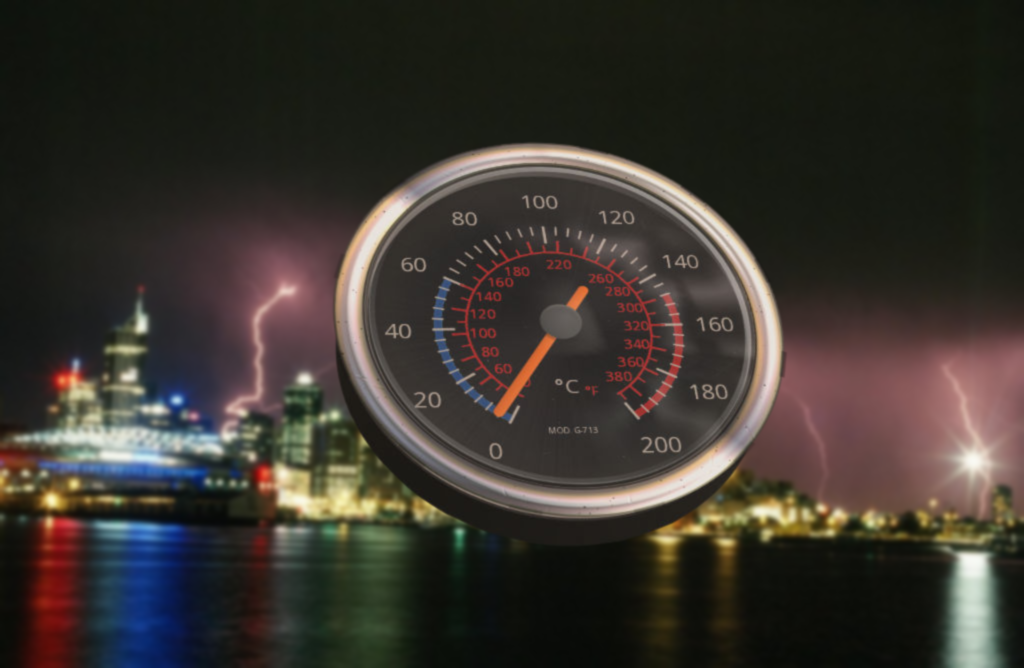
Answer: 4 °C
